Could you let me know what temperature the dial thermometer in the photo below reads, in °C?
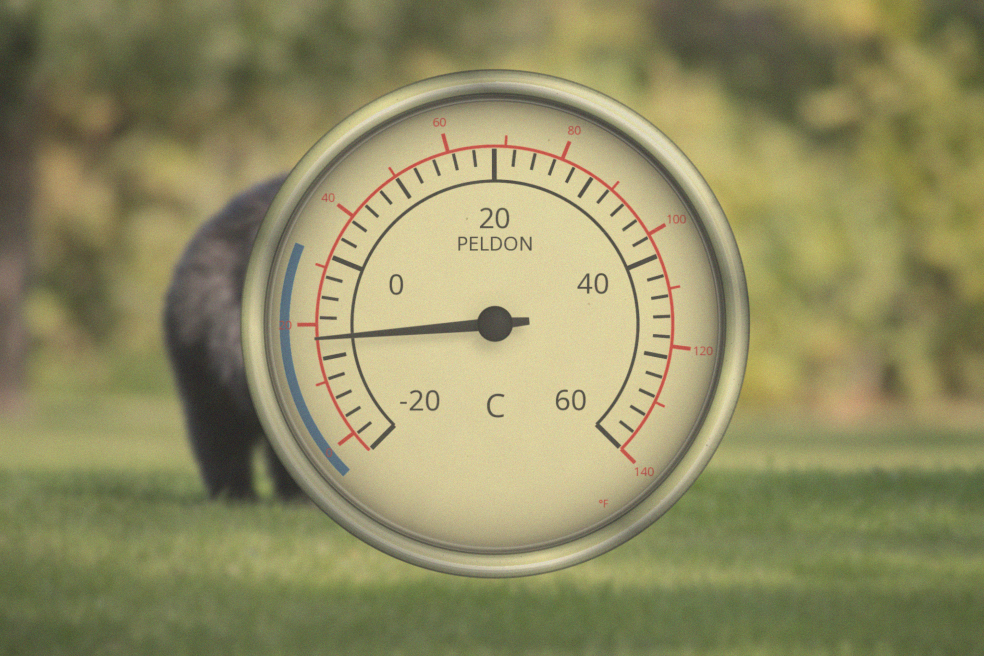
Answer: -8 °C
